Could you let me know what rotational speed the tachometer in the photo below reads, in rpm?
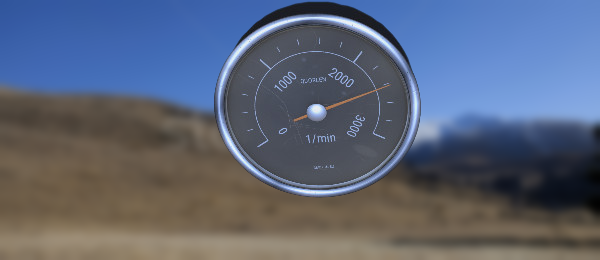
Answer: 2400 rpm
